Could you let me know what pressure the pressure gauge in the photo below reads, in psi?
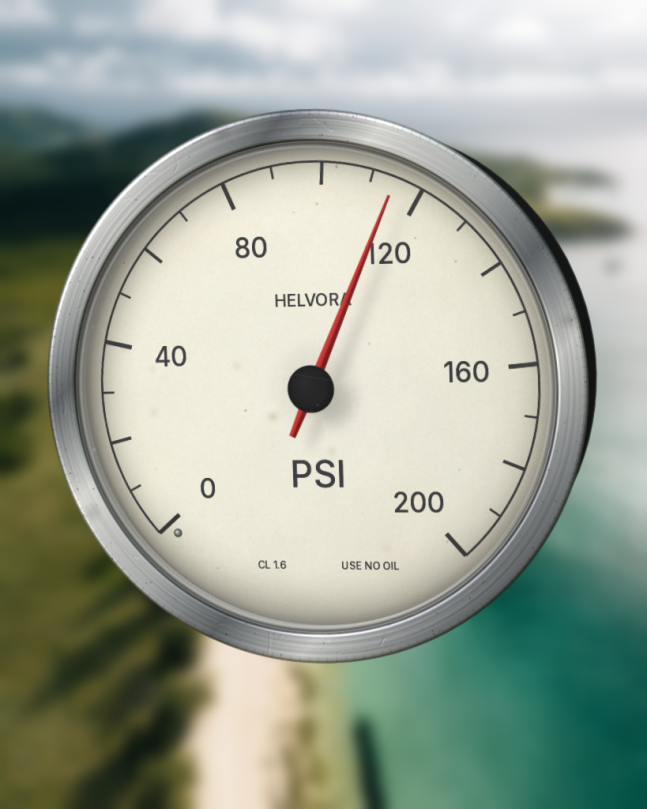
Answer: 115 psi
